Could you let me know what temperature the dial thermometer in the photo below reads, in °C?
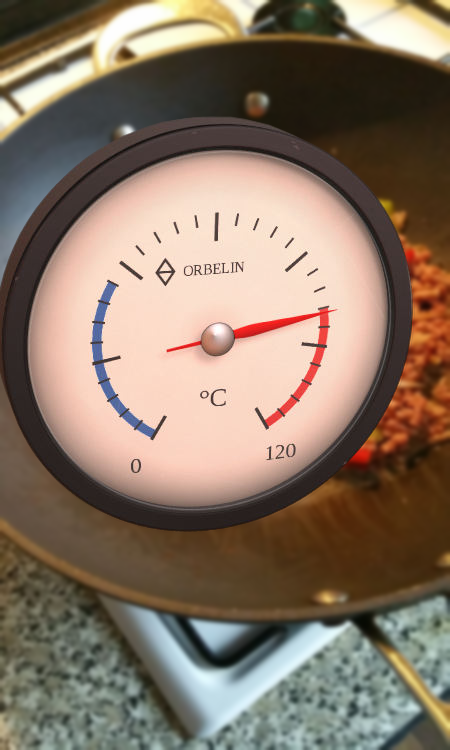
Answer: 92 °C
